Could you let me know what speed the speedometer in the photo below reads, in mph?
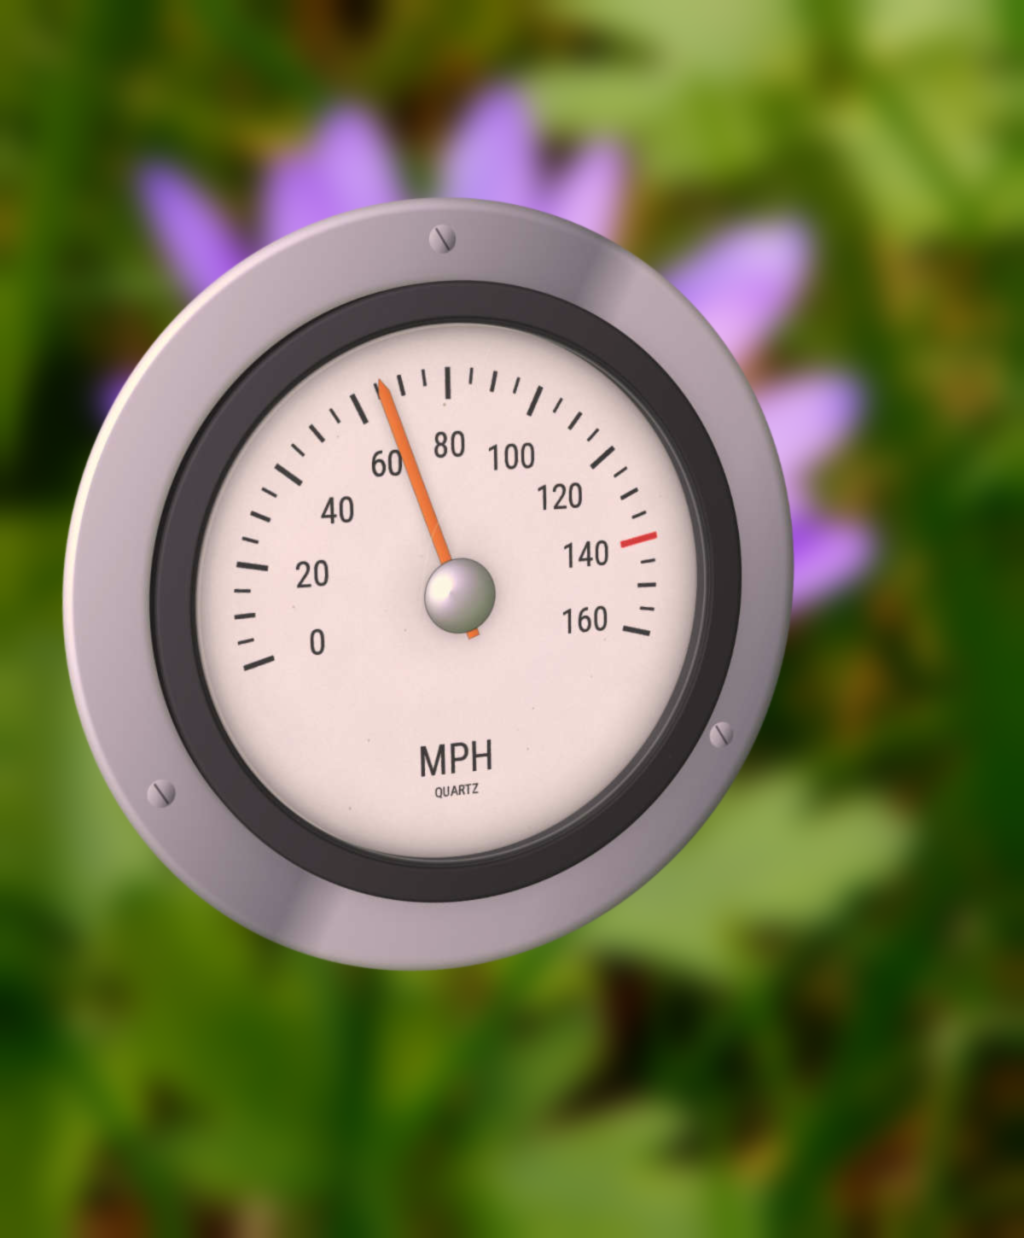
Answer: 65 mph
